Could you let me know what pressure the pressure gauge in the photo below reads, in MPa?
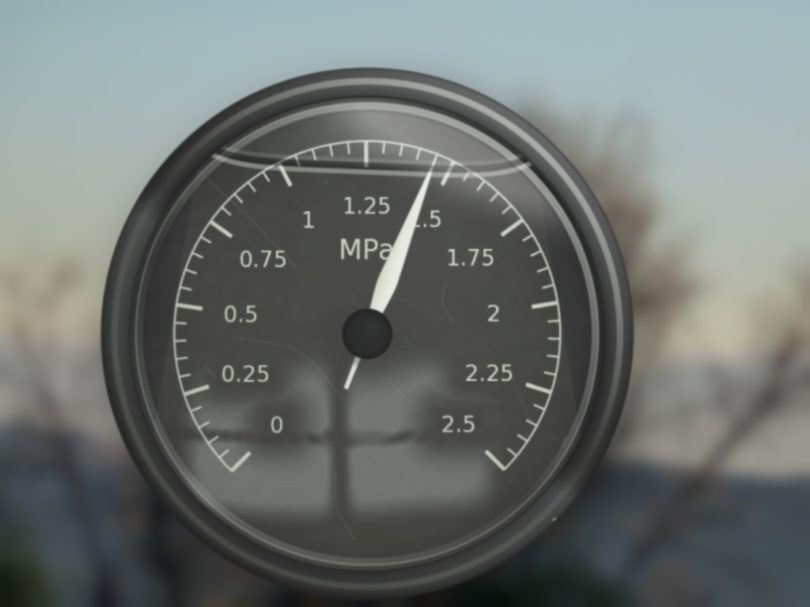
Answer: 1.45 MPa
